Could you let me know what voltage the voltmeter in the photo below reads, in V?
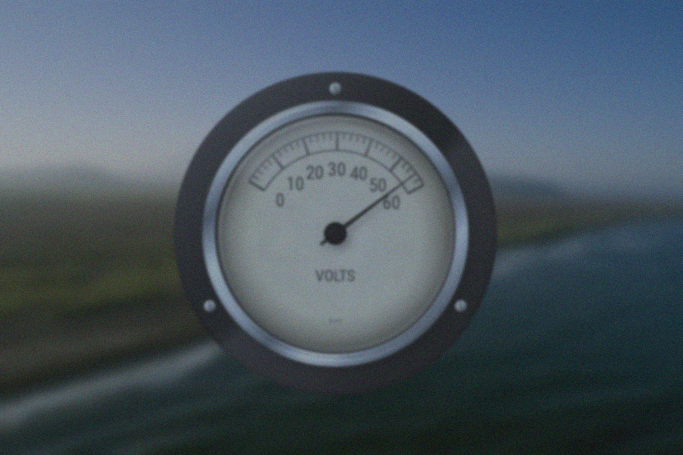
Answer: 56 V
